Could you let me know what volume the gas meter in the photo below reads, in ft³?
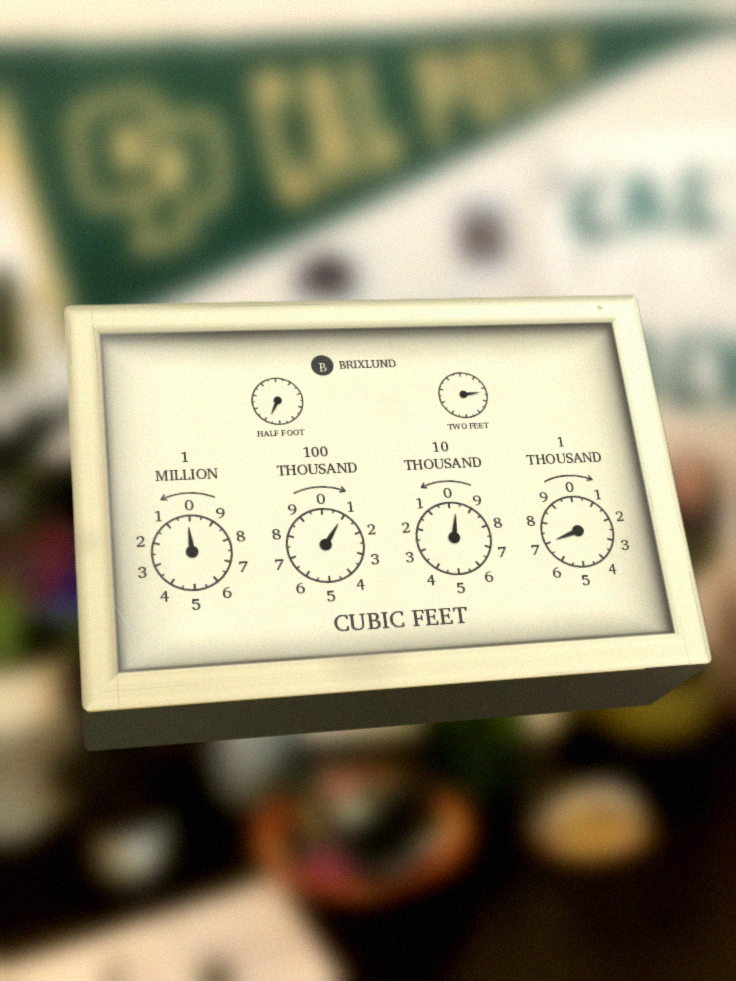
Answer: 9700 ft³
